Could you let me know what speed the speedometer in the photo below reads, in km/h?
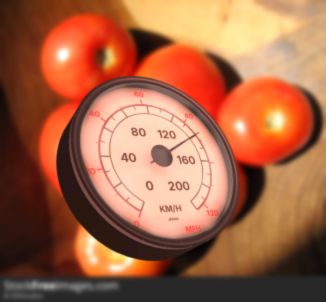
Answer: 140 km/h
